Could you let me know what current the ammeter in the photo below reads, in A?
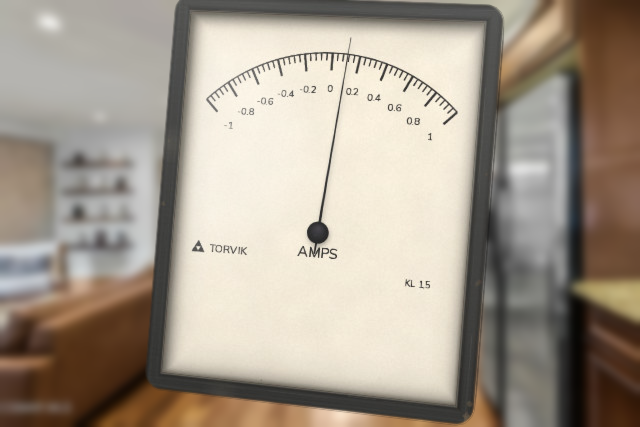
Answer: 0.12 A
